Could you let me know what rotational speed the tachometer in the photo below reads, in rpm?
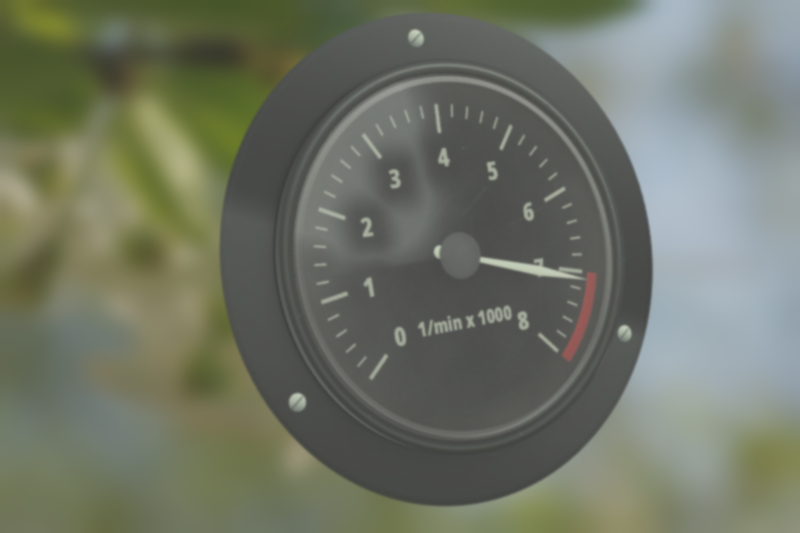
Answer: 7100 rpm
